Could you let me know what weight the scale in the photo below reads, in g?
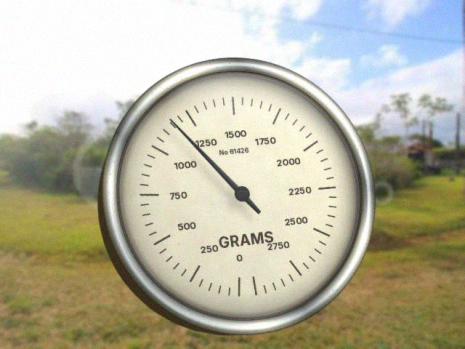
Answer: 1150 g
